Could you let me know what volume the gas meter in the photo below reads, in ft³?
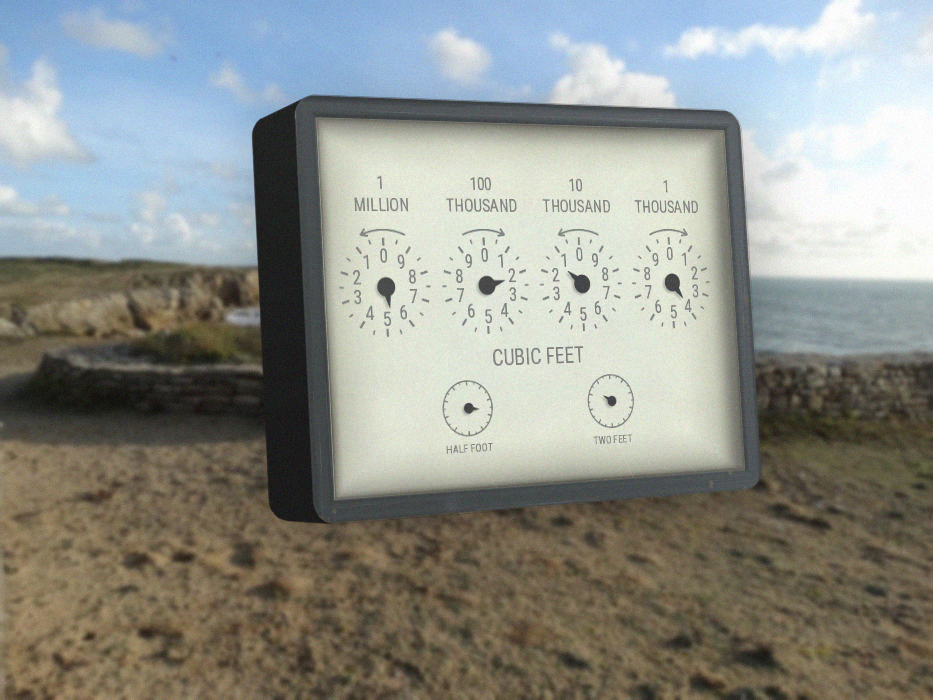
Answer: 521400 ft³
